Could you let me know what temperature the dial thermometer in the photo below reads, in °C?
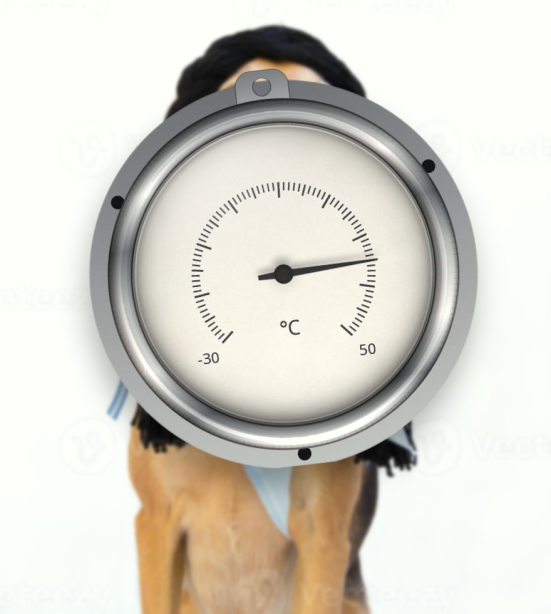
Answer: 35 °C
